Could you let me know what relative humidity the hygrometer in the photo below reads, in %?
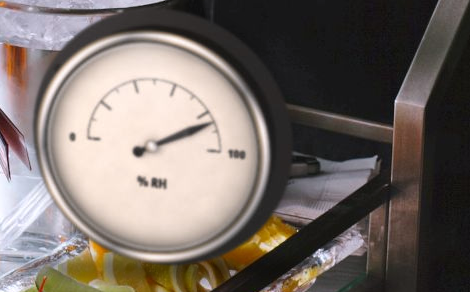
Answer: 85 %
